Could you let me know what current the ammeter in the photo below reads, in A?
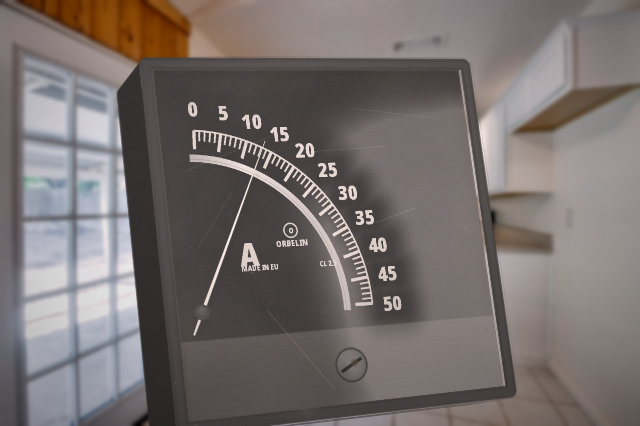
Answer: 13 A
